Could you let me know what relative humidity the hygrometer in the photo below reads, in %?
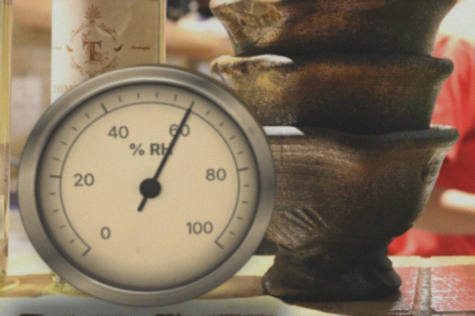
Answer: 60 %
